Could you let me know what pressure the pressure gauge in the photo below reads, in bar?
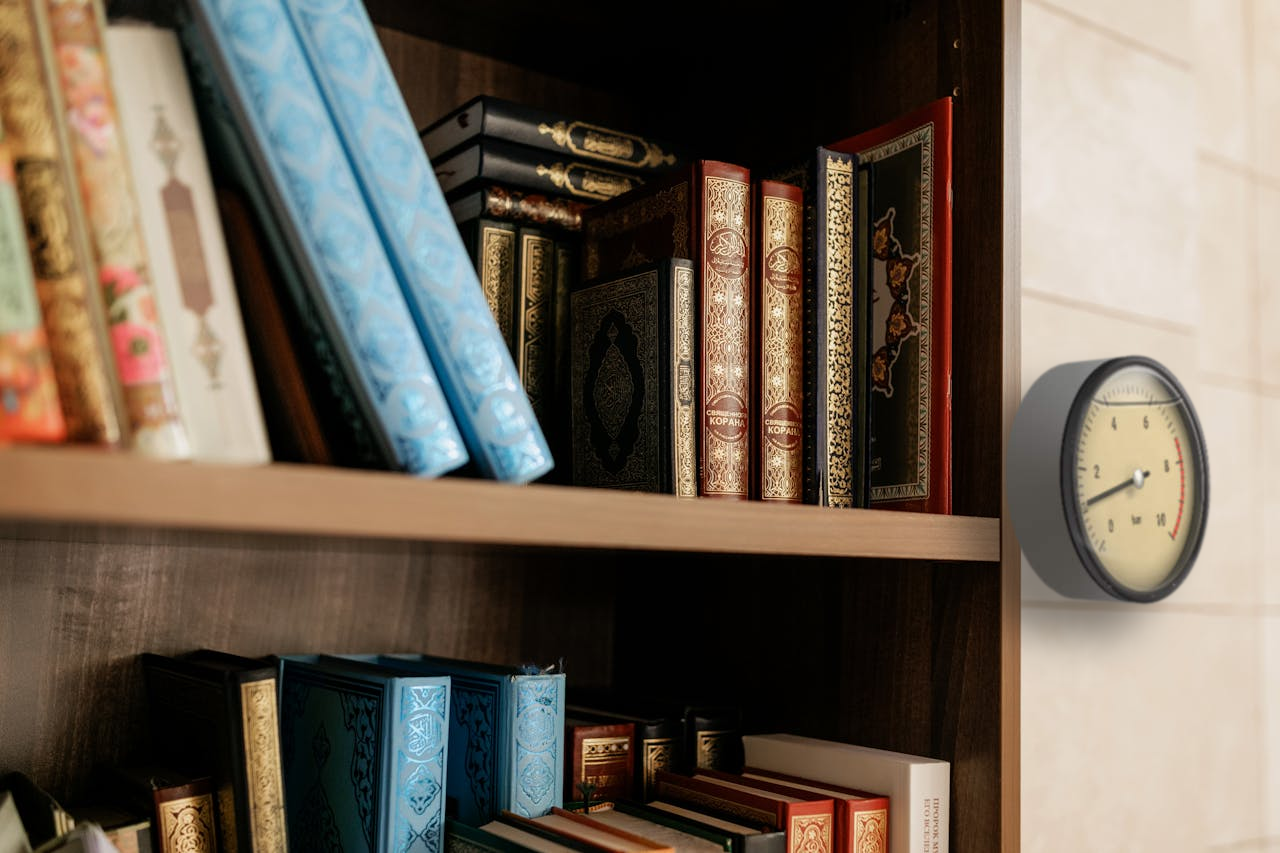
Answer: 1.2 bar
